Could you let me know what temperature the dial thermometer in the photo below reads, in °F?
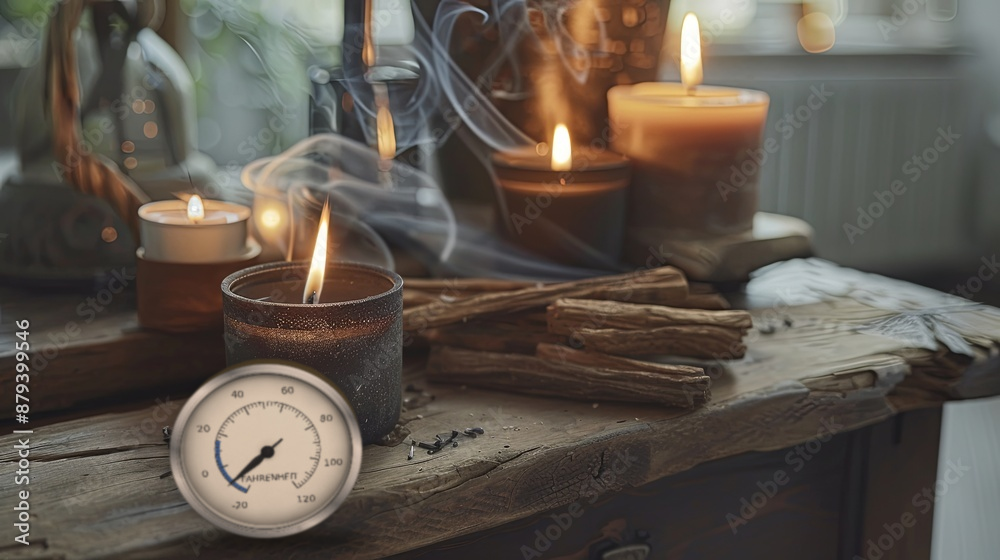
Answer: -10 °F
